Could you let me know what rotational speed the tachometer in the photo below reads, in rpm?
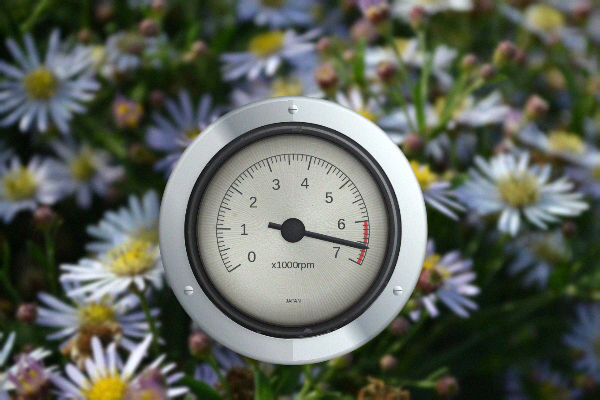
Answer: 6600 rpm
